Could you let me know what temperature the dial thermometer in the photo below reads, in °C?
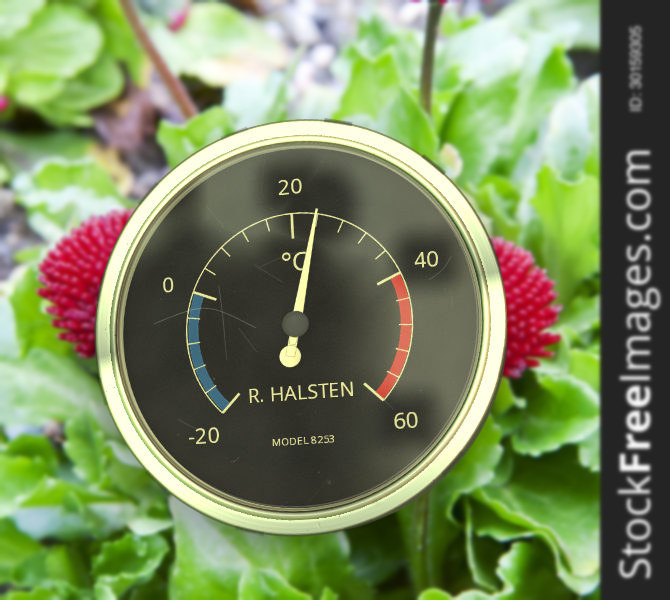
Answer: 24 °C
